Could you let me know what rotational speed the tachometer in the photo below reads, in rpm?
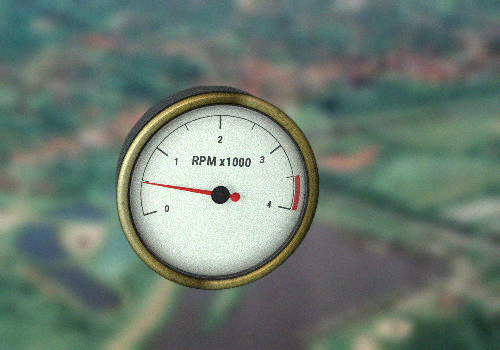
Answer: 500 rpm
